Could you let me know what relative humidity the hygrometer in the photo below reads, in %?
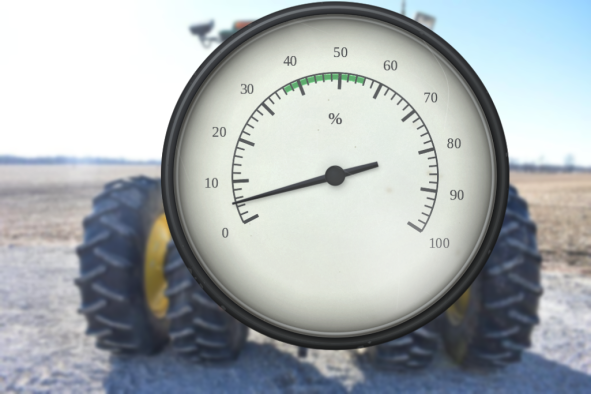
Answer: 5 %
